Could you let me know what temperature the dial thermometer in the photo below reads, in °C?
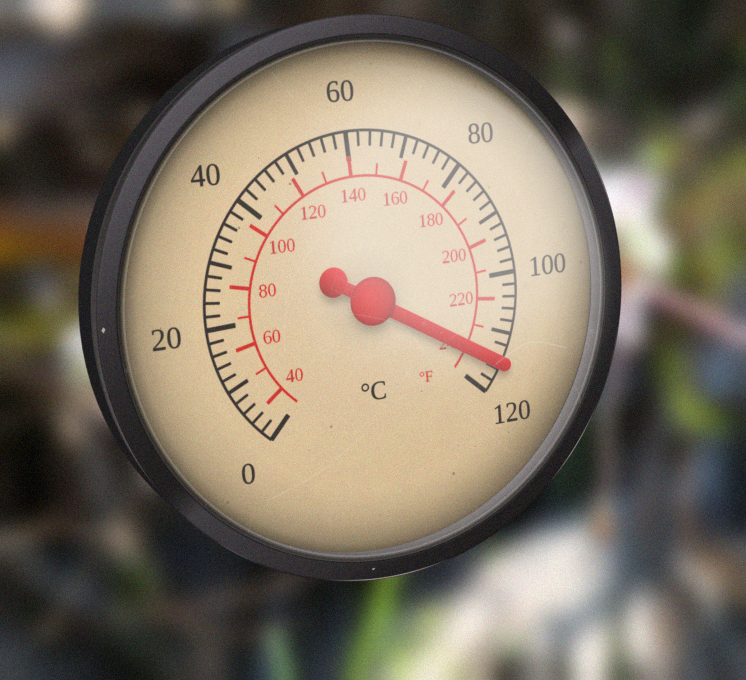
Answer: 115 °C
